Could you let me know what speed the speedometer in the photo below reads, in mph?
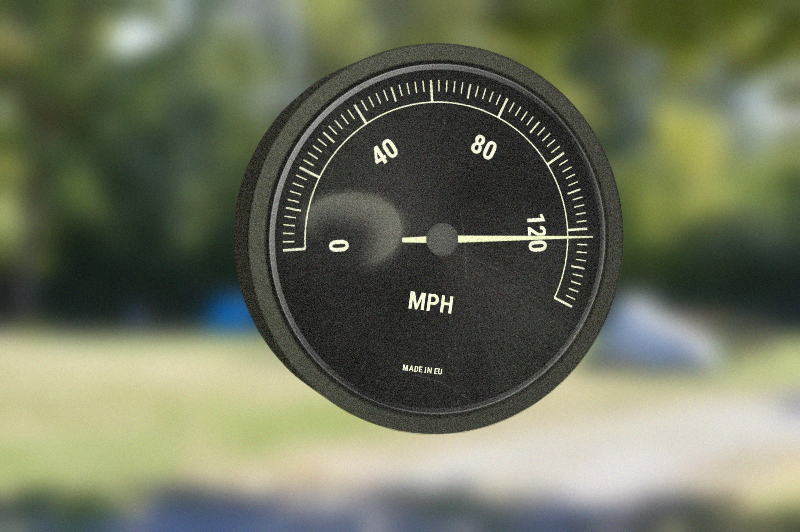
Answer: 122 mph
